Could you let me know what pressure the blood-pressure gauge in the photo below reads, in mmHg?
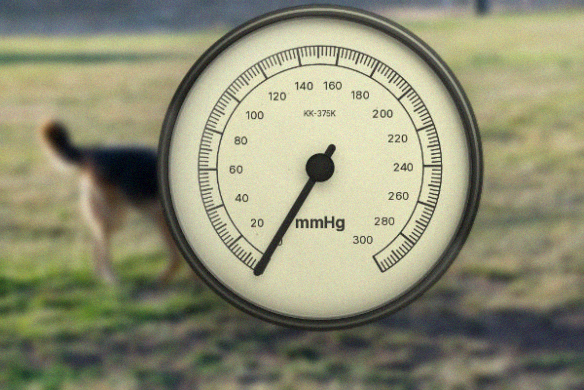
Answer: 2 mmHg
